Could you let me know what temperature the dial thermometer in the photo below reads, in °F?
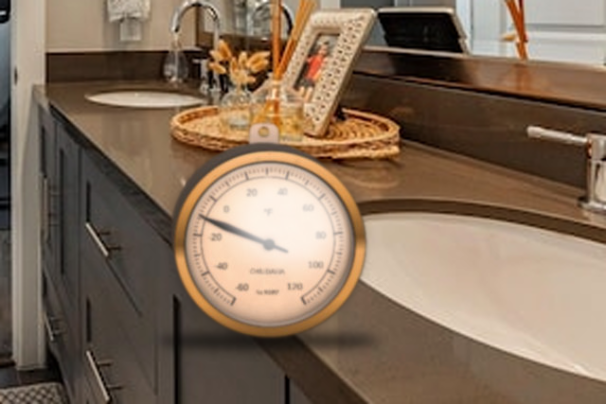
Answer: -10 °F
